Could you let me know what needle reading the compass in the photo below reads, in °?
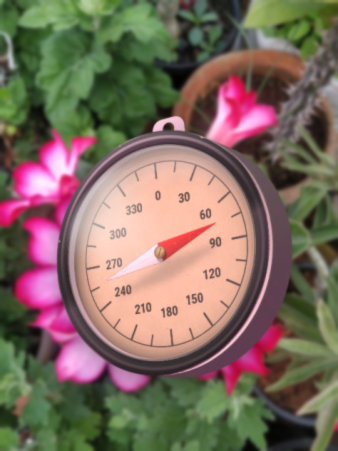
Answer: 75 °
